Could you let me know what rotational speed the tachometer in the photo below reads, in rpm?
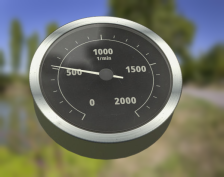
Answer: 500 rpm
